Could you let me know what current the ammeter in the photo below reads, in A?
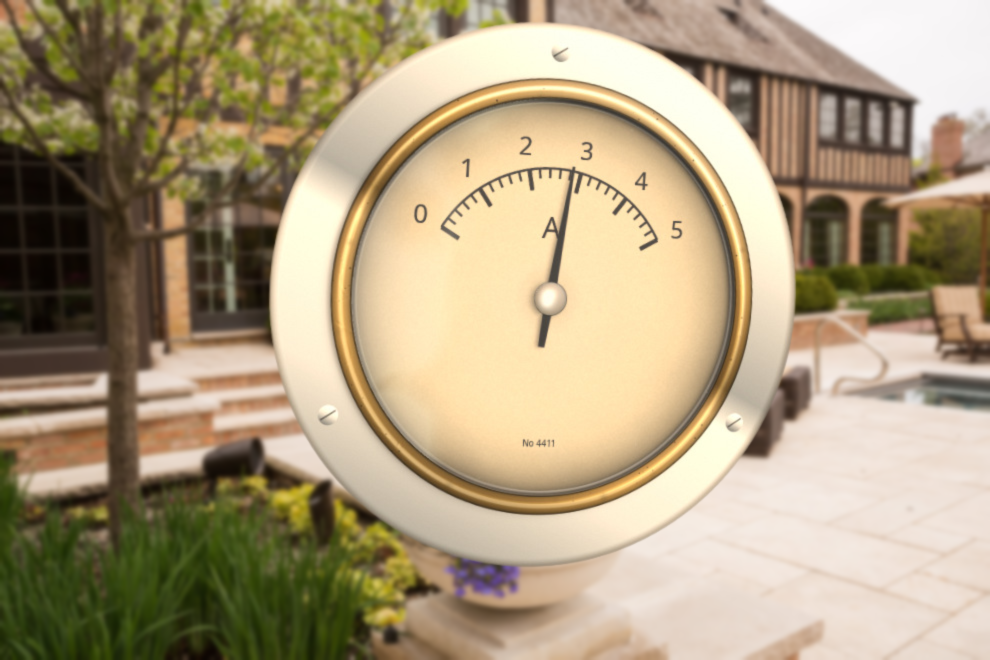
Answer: 2.8 A
